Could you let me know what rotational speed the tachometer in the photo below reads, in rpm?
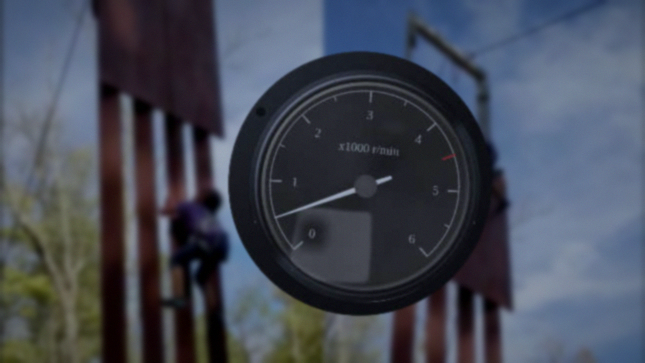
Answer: 500 rpm
